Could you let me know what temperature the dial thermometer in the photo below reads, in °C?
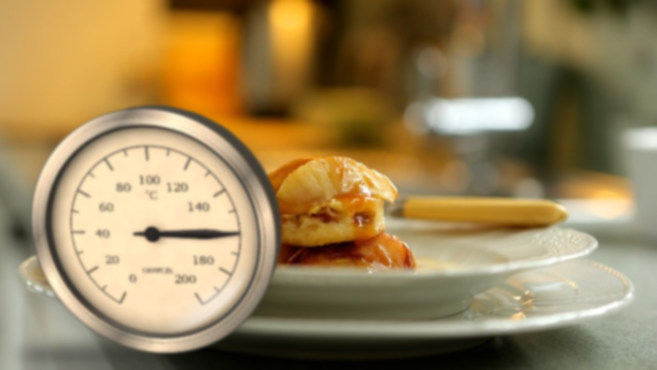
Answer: 160 °C
